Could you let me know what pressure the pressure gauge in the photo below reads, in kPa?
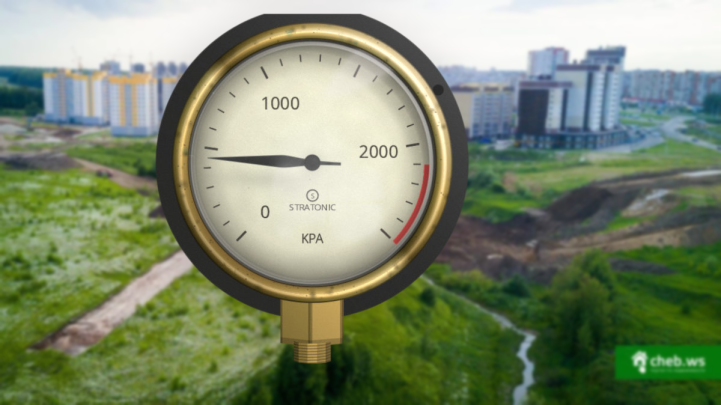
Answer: 450 kPa
